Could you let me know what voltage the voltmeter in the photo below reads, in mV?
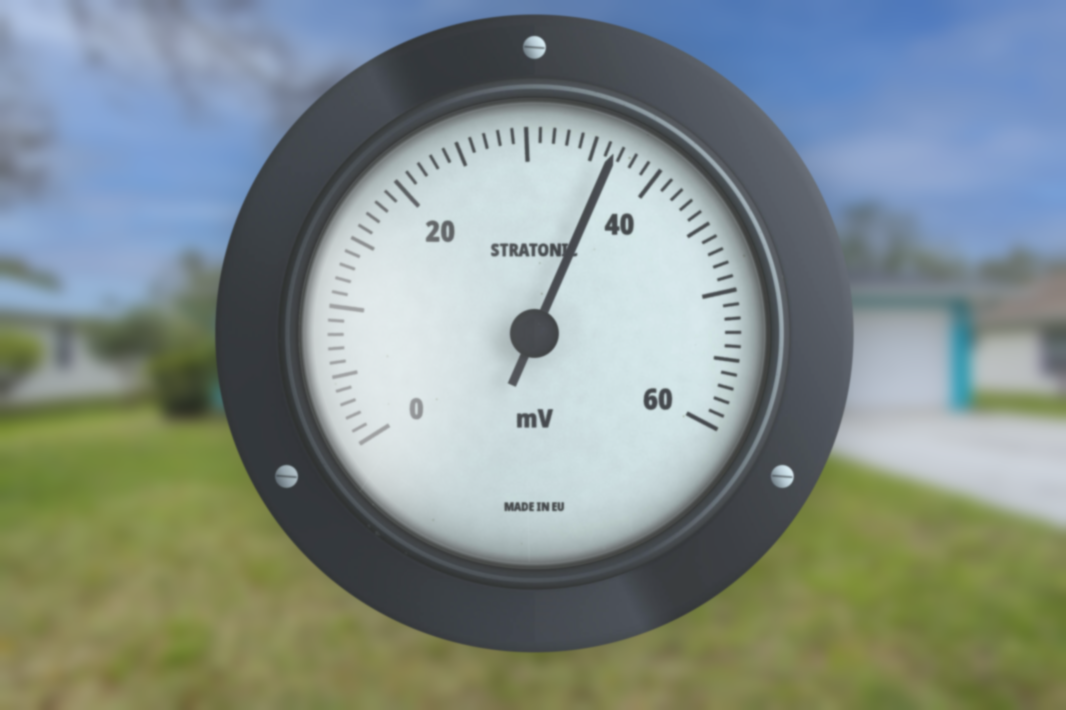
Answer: 36.5 mV
